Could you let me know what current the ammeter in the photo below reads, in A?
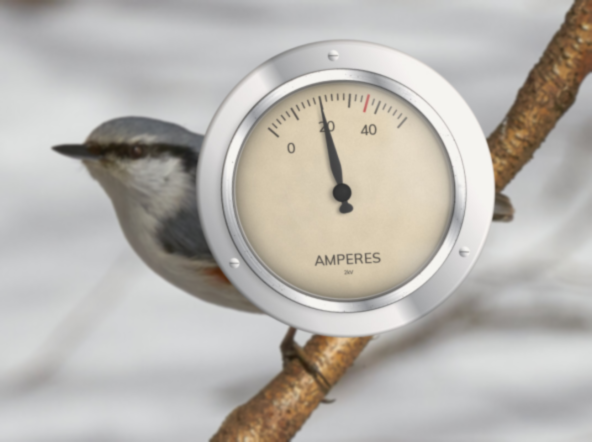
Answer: 20 A
